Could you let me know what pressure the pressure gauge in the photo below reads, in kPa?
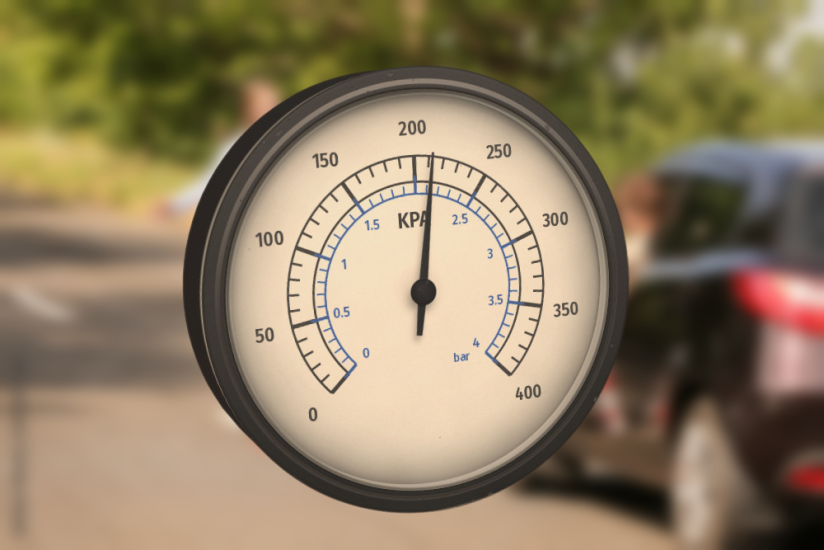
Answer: 210 kPa
